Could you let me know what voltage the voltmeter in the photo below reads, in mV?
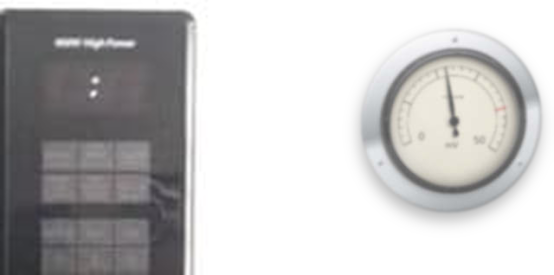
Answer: 22 mV
